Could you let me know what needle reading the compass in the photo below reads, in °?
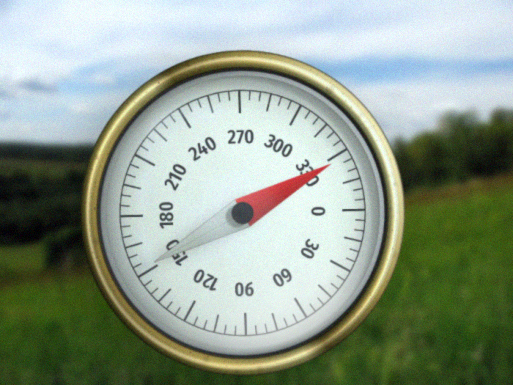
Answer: 332.5 °
